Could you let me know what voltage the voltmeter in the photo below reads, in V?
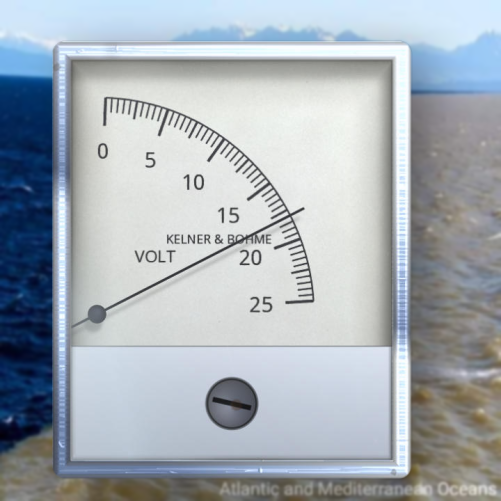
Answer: 18 V
